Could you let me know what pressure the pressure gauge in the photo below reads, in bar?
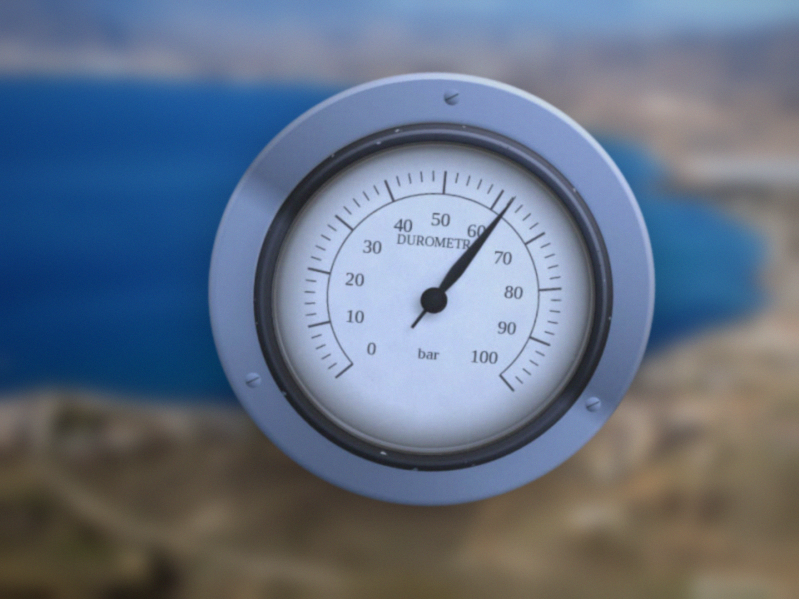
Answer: 62 bar
